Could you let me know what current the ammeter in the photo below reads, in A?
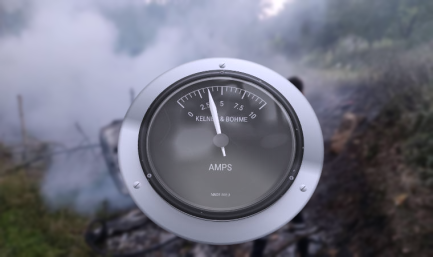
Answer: 3.5 A
